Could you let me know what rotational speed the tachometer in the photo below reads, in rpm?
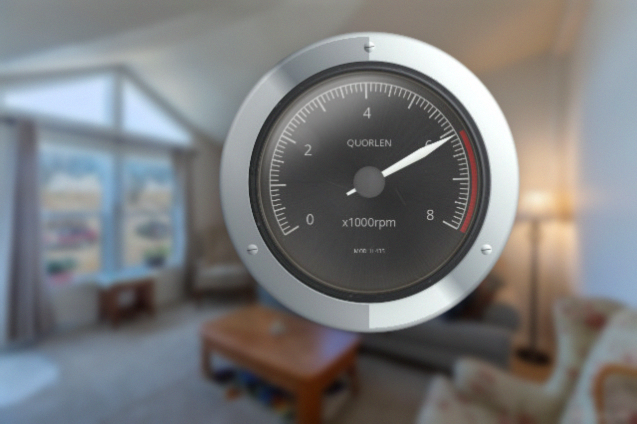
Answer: 6100 rpm
